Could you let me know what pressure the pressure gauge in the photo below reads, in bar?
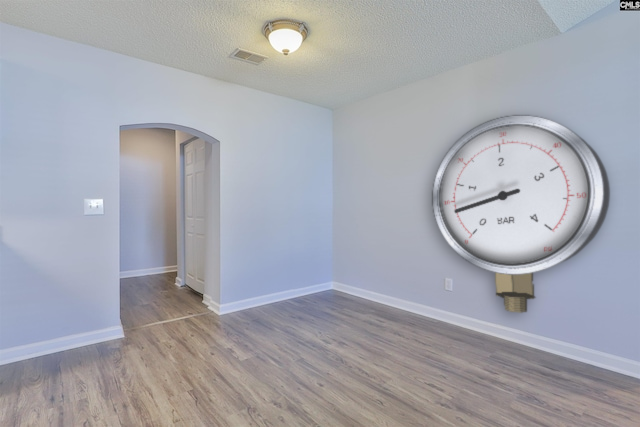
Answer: 0.5 bar
